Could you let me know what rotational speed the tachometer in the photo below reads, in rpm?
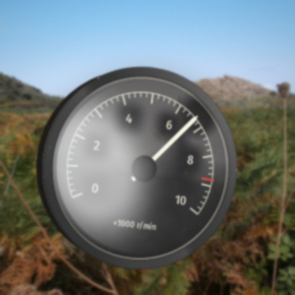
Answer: 6600 rpm
